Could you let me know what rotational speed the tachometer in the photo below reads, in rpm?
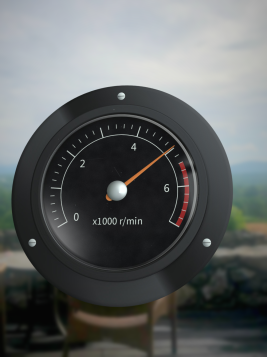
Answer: 5000 rpm
